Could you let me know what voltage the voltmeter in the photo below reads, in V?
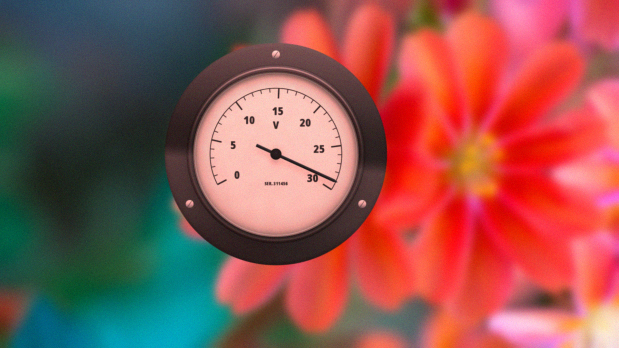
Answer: 29 V
